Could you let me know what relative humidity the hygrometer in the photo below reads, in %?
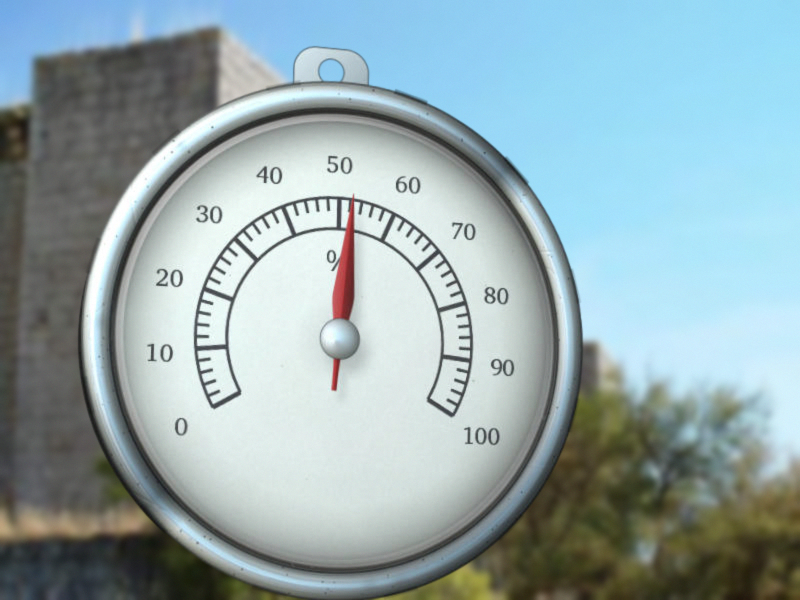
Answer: 52 %
